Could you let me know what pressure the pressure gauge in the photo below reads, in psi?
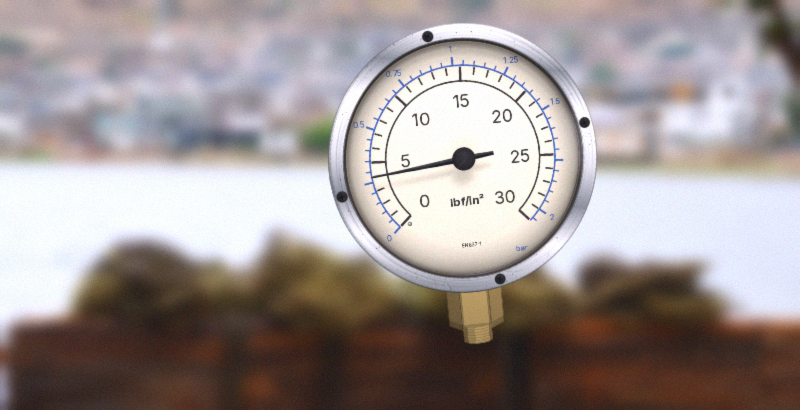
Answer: 4 psi
